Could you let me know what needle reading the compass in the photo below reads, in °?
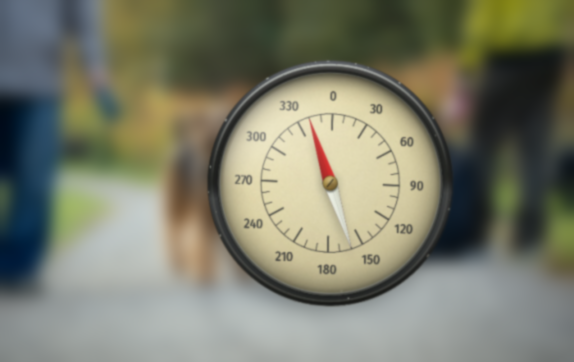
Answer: 340 °
